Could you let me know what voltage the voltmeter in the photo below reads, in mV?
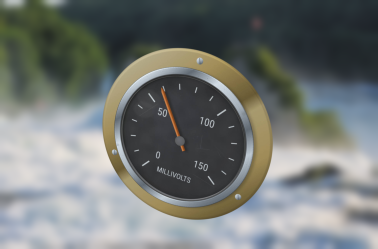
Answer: 60 mV
